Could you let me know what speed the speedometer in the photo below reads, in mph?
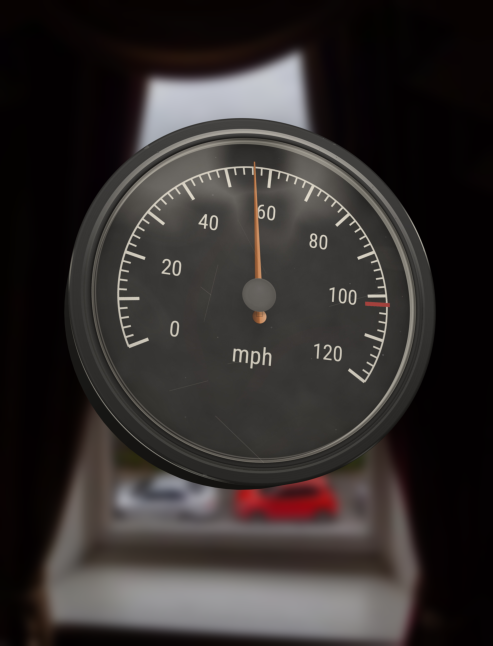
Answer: 56 mph
